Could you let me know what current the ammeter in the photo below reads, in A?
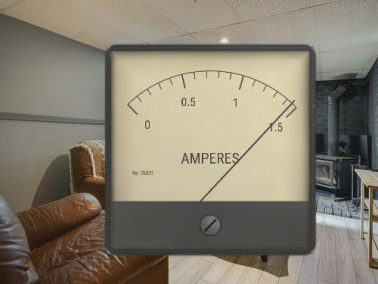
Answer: 1.45 A
